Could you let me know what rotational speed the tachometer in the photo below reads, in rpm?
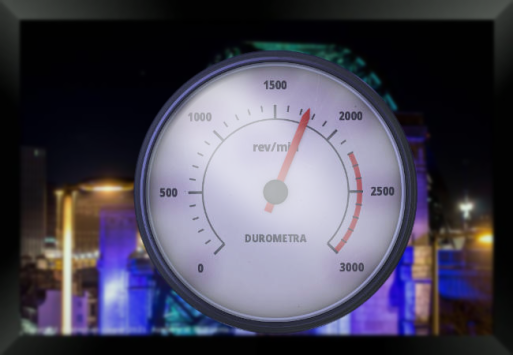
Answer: 1750 rpm
